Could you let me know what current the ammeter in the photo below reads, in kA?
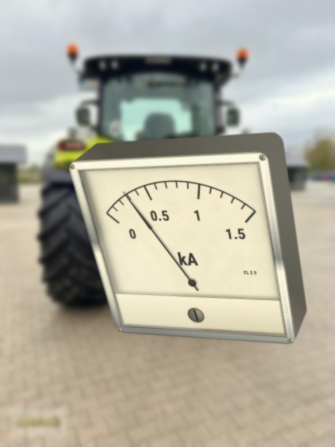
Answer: 0.3 kA
